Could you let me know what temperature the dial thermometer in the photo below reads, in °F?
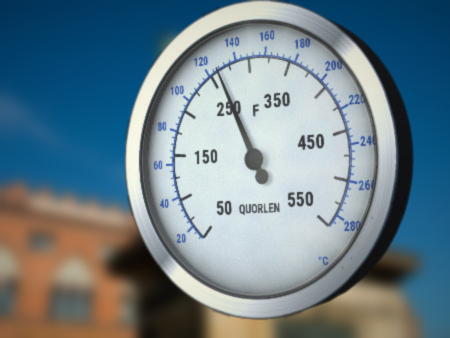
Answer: 262.5 °F
